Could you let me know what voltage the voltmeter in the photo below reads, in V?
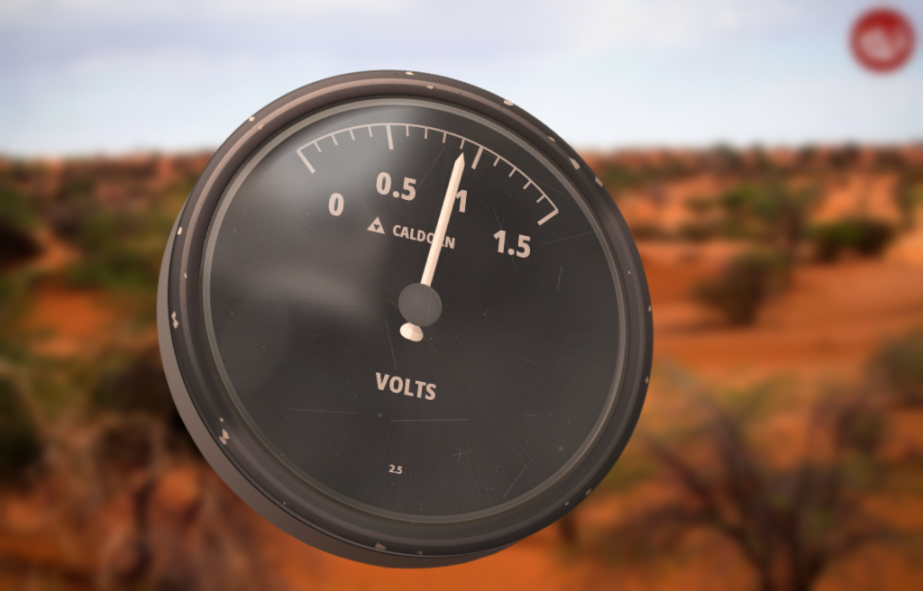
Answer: 0.9 V
